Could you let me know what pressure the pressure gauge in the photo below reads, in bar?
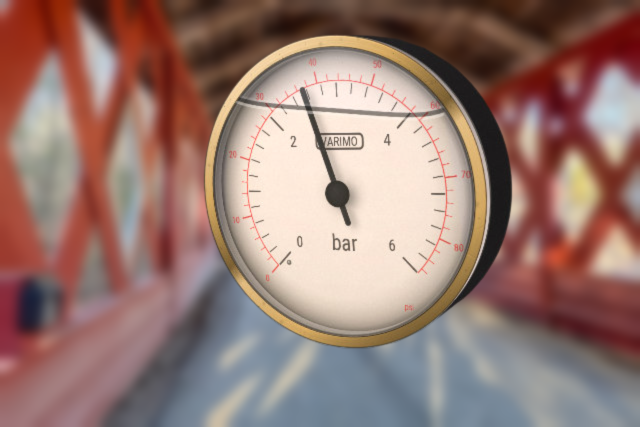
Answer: 2.6 bar
